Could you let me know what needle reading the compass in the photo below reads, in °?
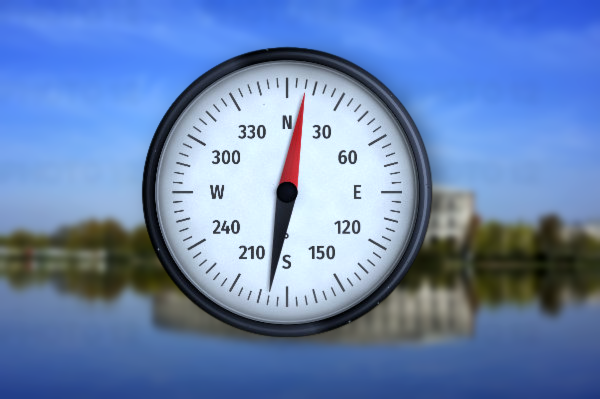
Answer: 10 °
